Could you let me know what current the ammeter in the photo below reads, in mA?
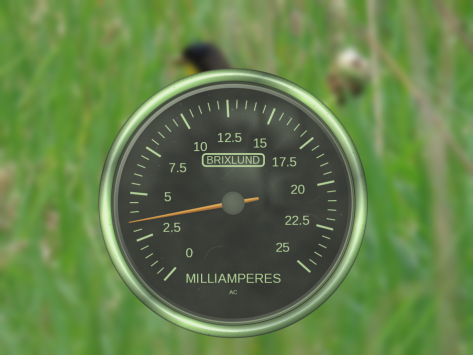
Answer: 3.5 mA
